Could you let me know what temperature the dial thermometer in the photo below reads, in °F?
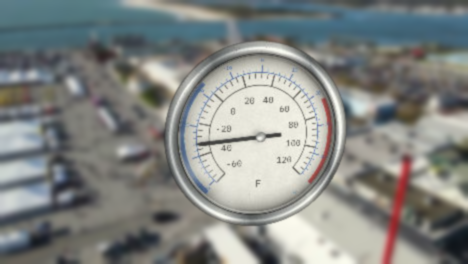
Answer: -32 °F
